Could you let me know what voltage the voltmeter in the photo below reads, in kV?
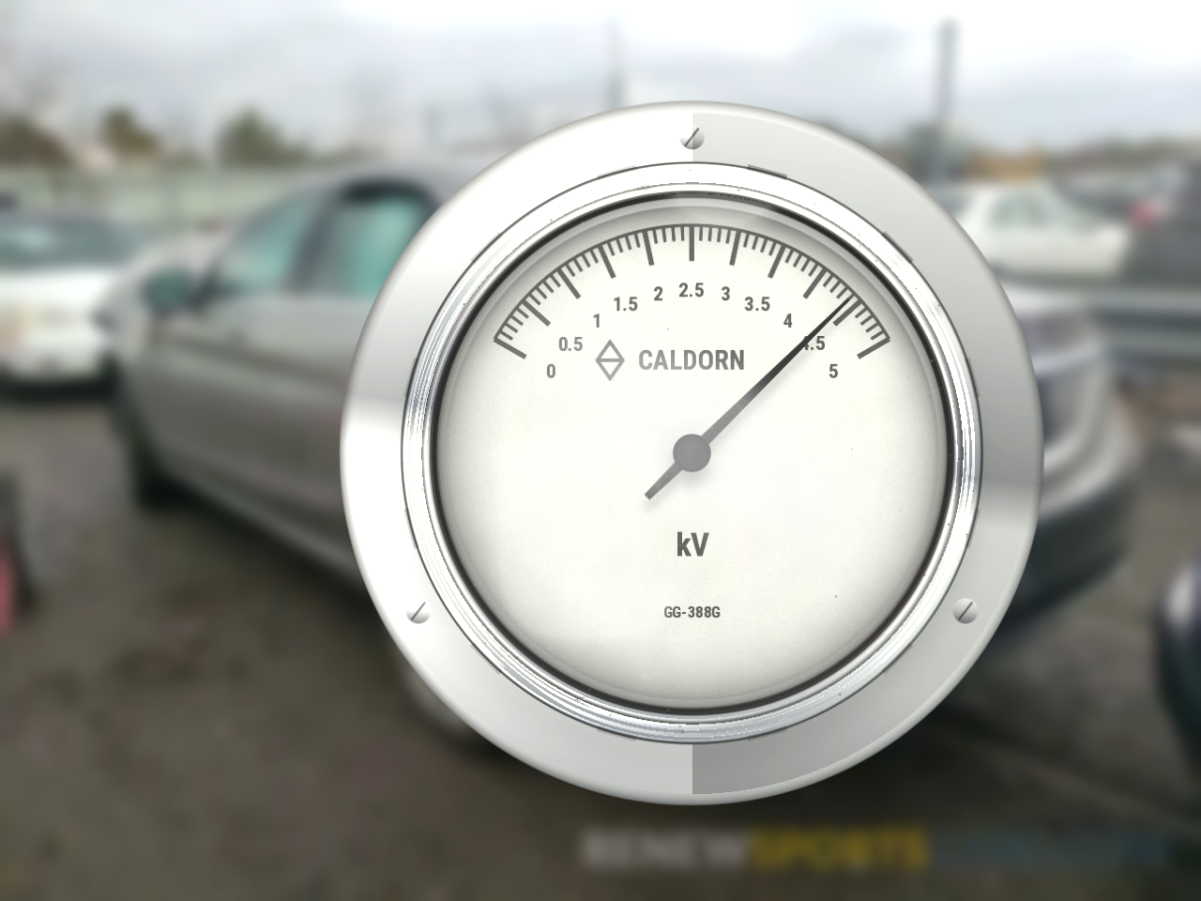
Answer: 4.4 kV
